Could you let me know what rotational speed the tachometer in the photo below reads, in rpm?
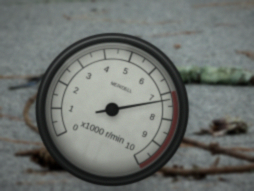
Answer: 7250 rpm
